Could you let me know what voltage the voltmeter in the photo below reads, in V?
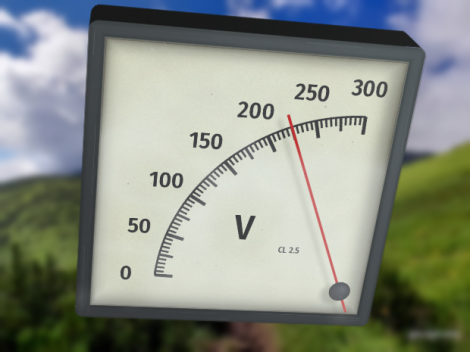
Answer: 225 V
